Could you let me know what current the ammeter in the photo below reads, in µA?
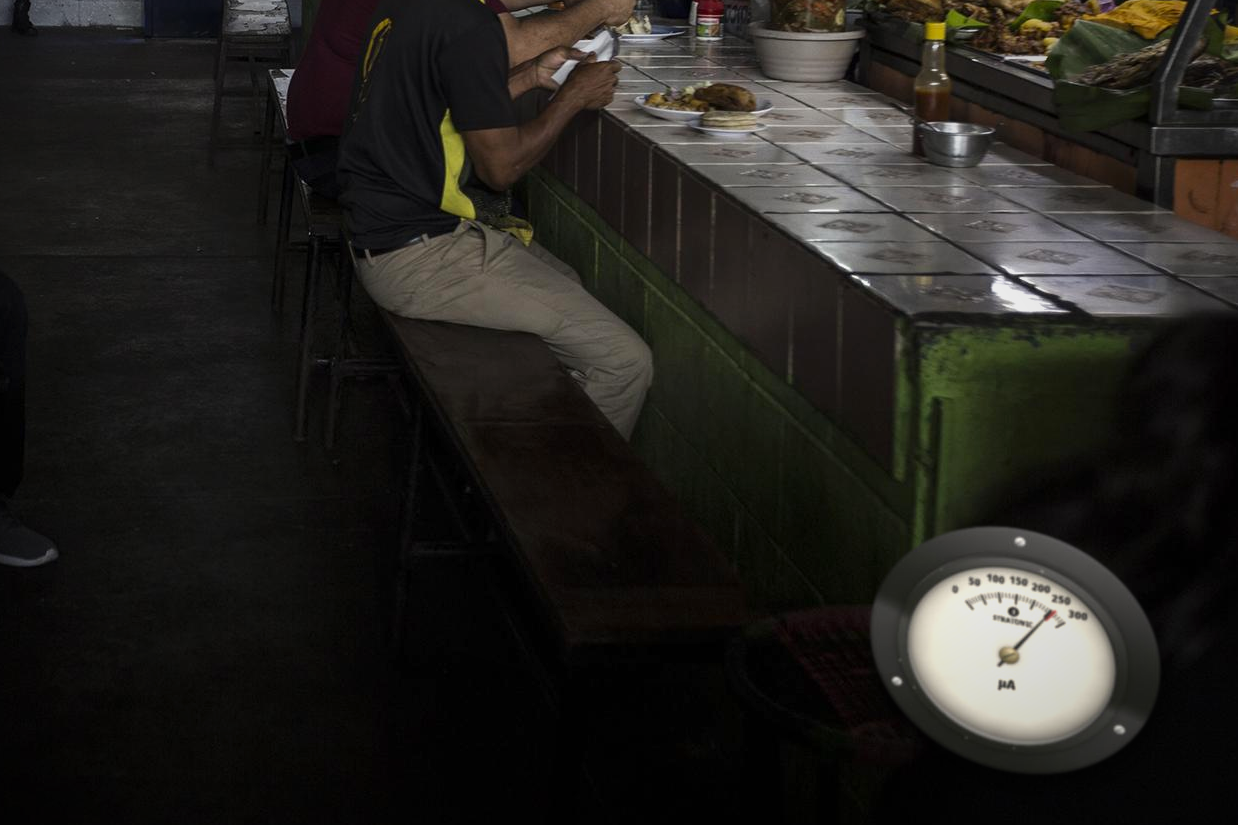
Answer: 250 µA
